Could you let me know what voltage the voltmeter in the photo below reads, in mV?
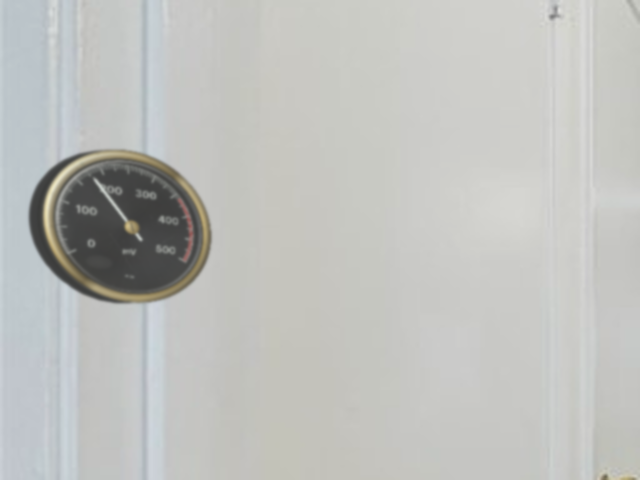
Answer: 175 mV
